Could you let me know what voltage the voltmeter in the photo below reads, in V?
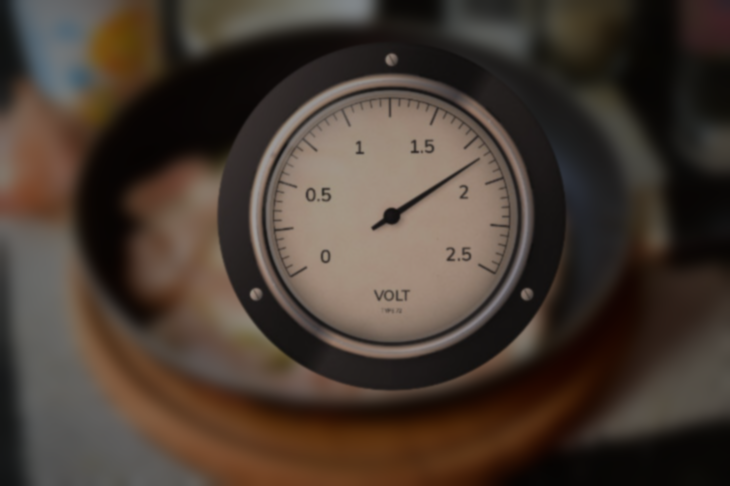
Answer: 1.85 V
